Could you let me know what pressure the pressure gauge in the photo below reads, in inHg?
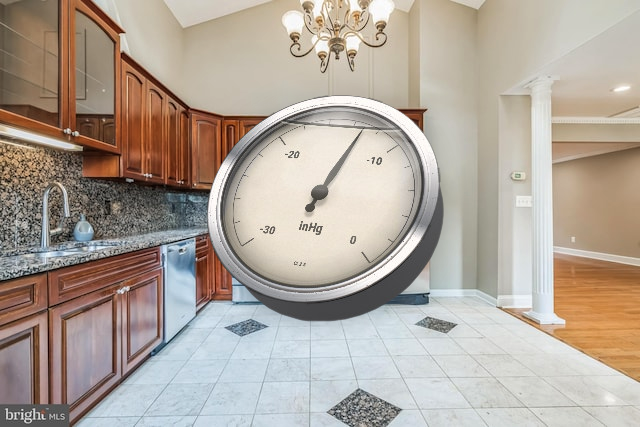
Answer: -13 inHg
